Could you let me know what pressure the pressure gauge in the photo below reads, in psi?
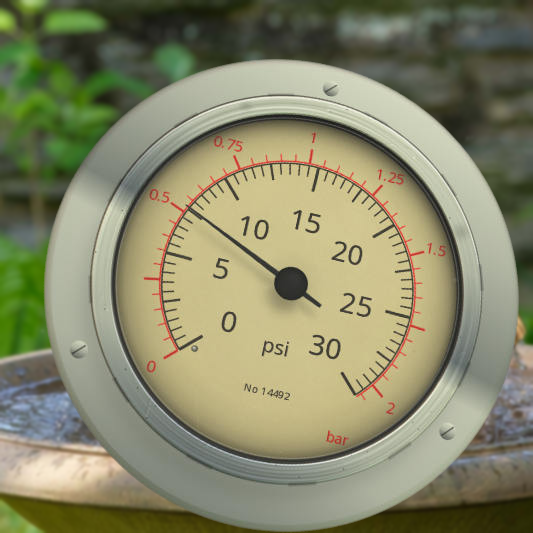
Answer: 7.5 psi
